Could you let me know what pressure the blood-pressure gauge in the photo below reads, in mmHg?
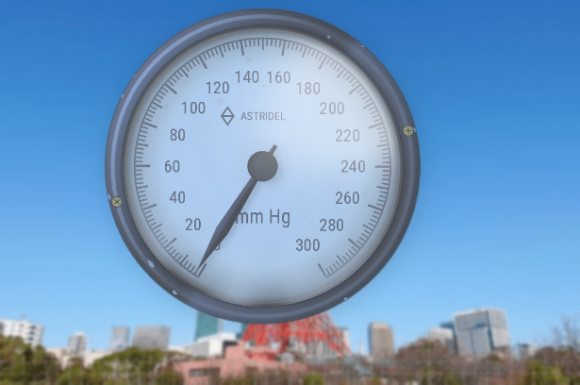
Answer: 2 mmHg
